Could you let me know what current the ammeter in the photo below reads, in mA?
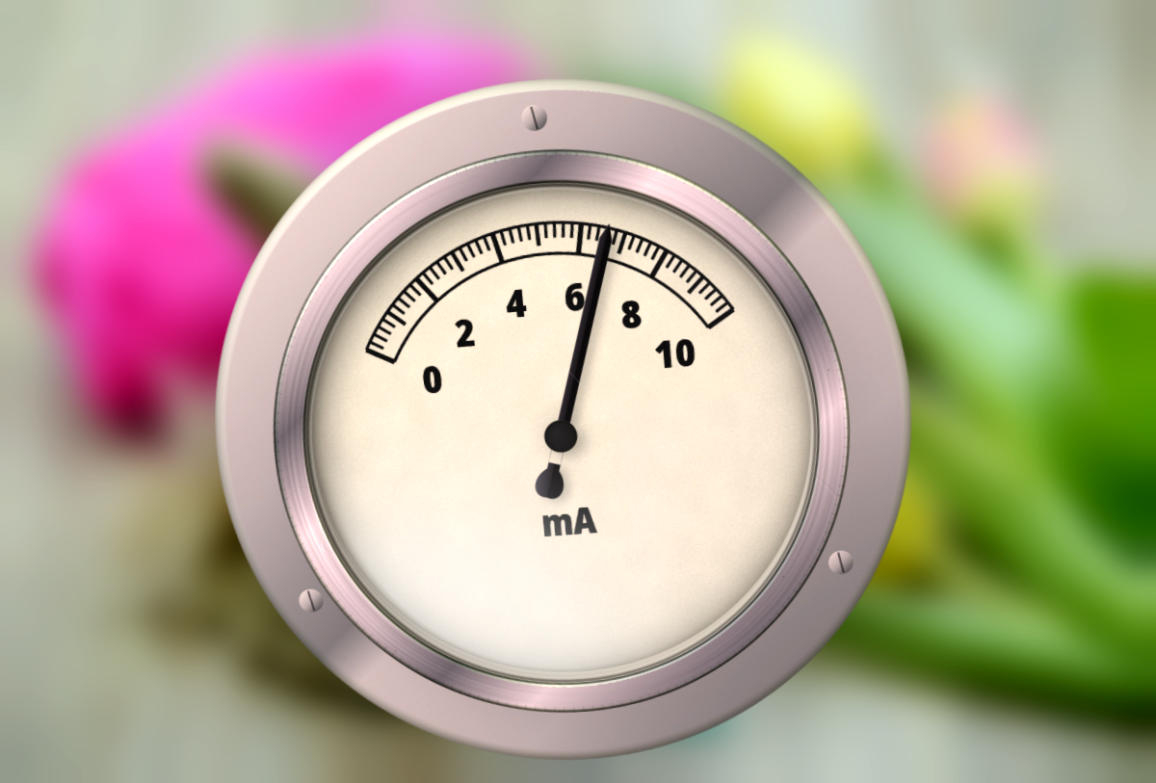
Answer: 6.6 mA
